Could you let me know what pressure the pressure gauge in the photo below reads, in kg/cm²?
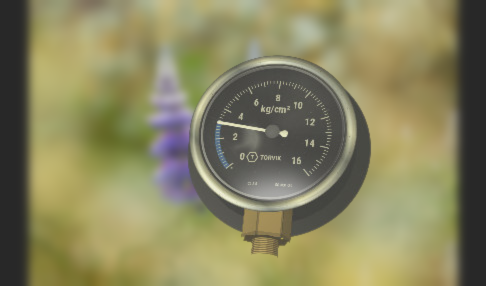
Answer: 3 kg/cm²
